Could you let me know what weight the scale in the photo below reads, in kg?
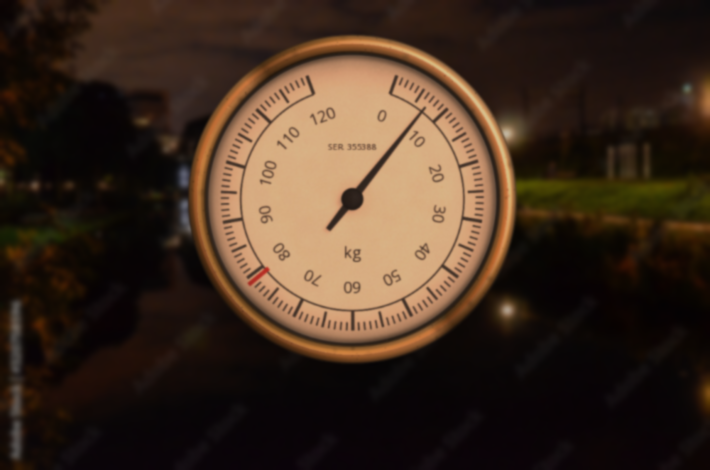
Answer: 7 kg
